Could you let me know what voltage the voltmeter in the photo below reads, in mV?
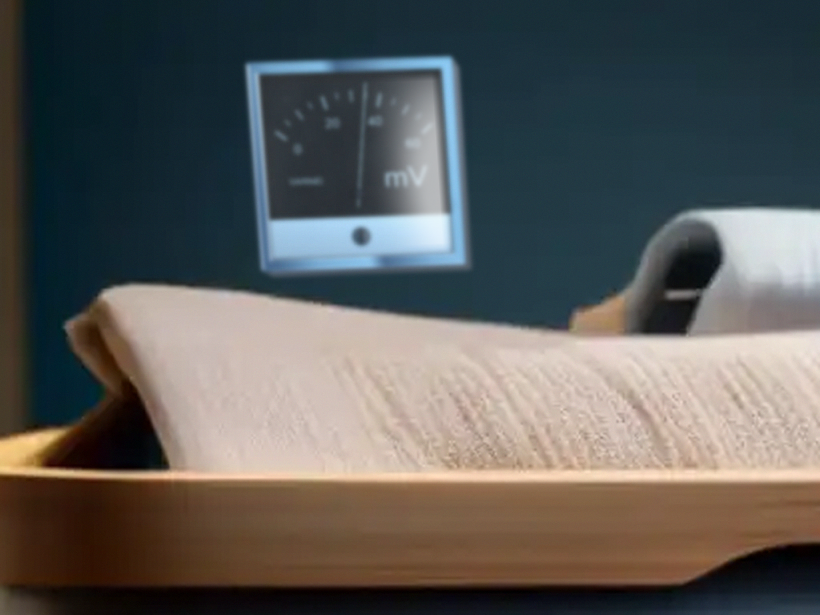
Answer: 35 mV
